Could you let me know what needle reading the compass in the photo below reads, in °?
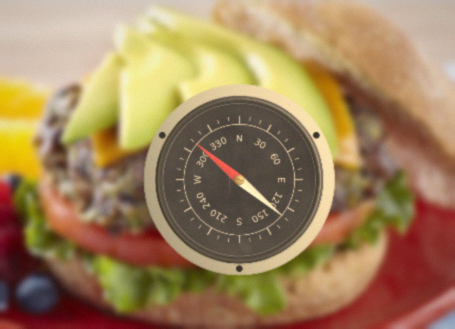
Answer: 310 °
